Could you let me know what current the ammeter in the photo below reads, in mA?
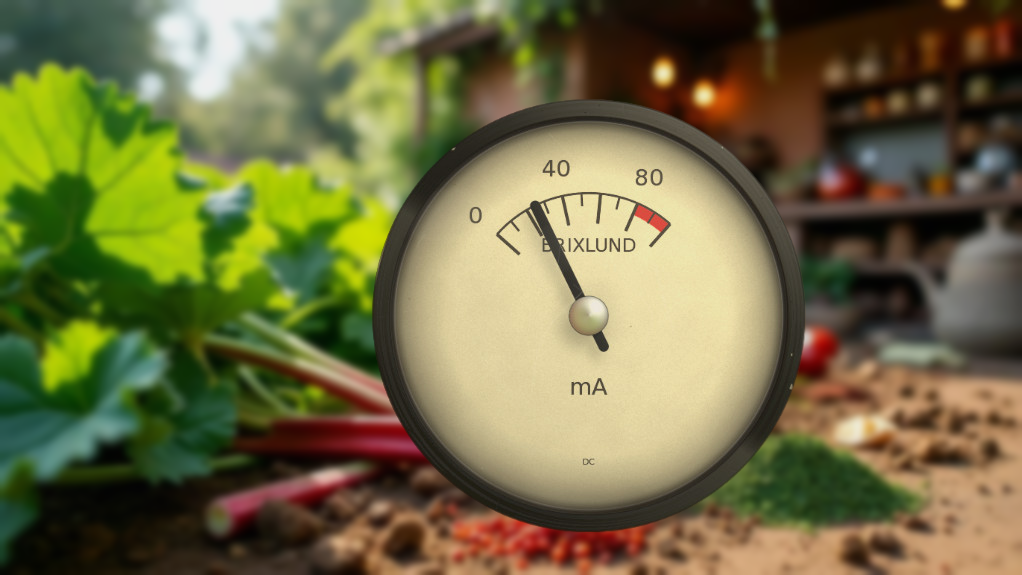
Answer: 25 mA
